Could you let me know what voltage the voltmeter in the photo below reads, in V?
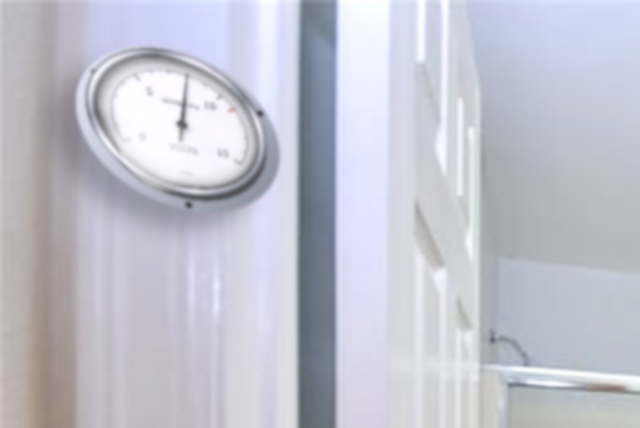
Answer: 8 V
